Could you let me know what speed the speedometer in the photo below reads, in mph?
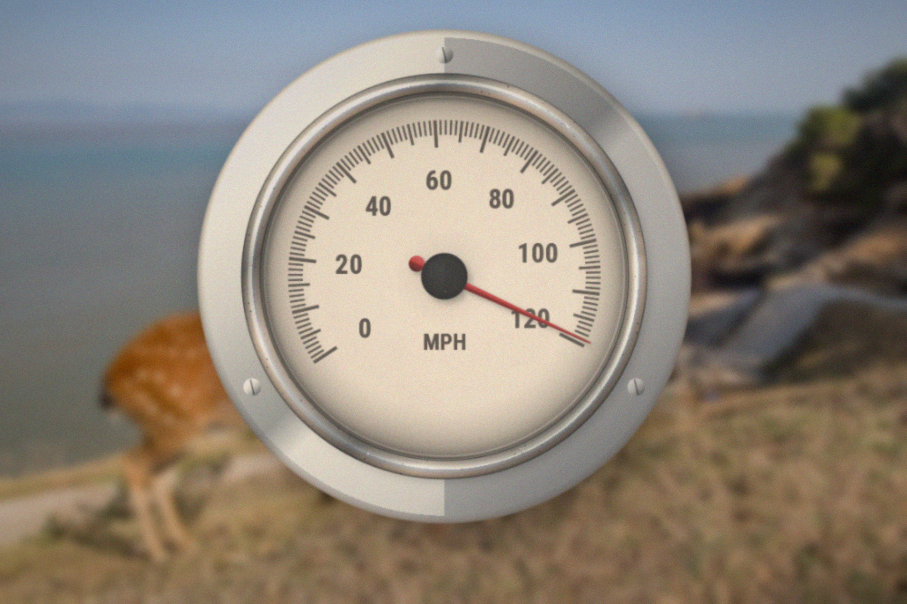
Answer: 119 mph
